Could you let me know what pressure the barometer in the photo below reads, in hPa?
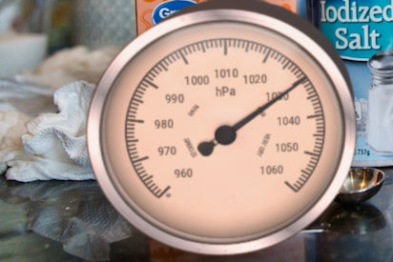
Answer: 1030 hPa
